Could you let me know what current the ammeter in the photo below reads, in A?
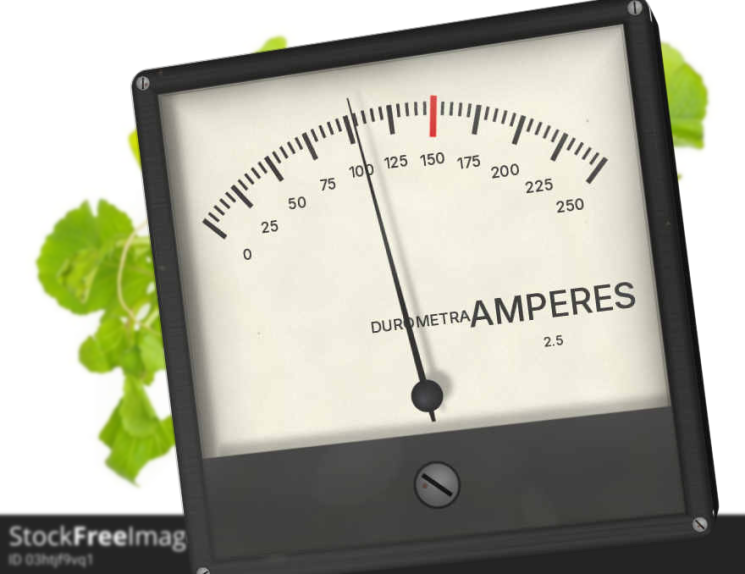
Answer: 105 A
